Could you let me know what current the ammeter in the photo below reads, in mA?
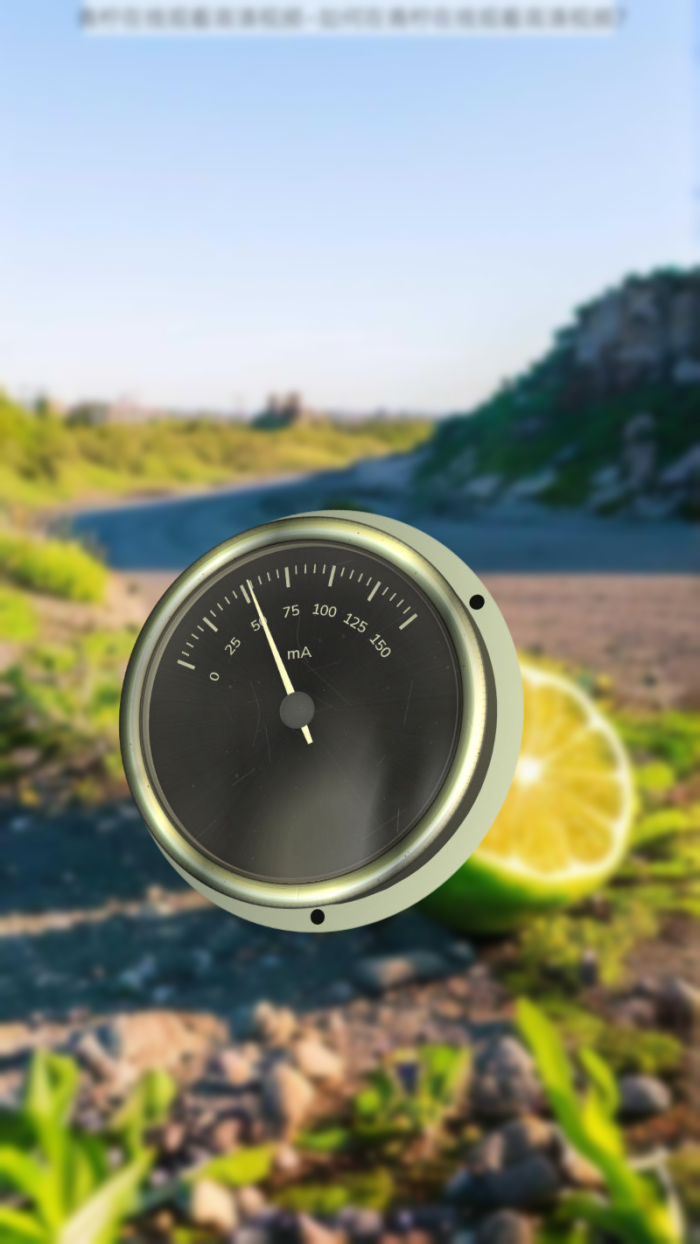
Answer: 55 mA
